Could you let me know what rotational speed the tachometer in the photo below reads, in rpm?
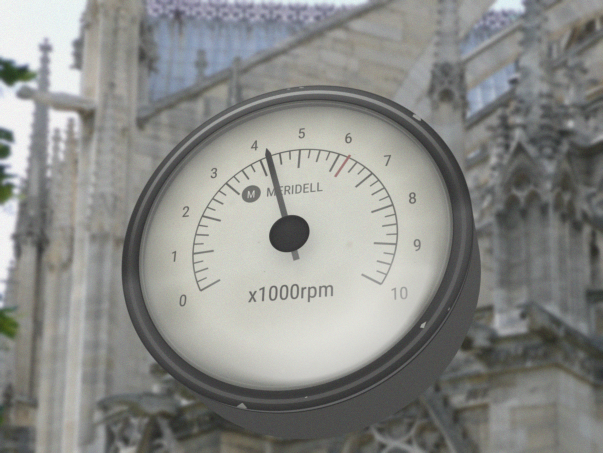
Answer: 4250 rpm
